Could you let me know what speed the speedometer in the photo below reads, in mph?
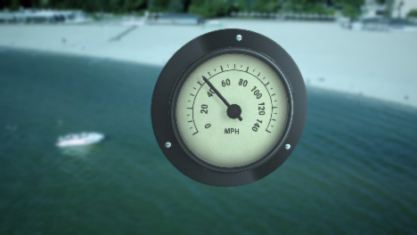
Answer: 45 mph
